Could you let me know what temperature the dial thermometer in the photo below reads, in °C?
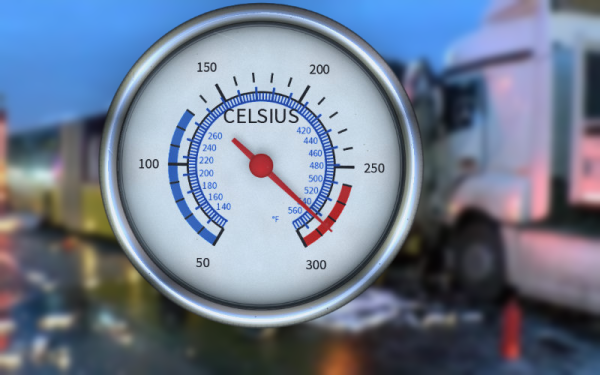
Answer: 285 °C
